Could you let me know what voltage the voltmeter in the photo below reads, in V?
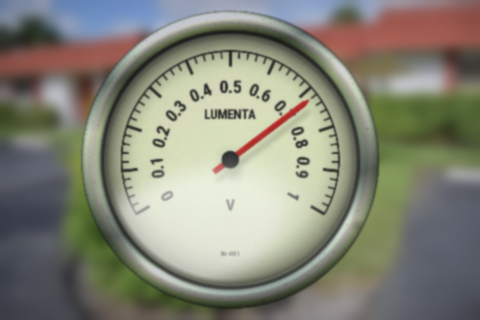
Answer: 0.72 V
